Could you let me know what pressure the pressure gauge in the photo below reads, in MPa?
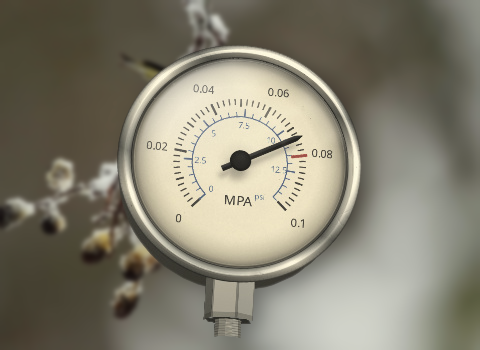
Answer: 0.074 MPa
